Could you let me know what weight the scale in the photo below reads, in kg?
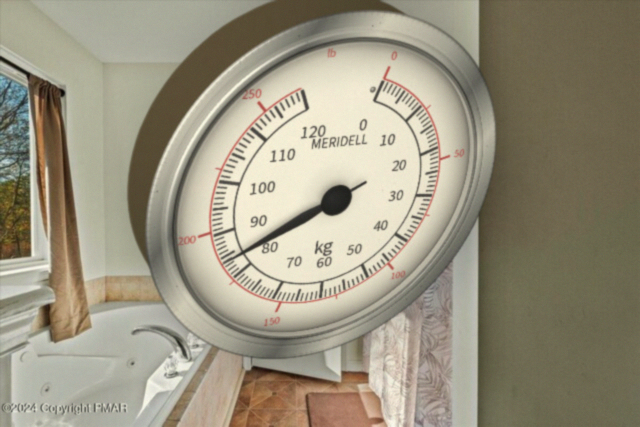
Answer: 85 kg
